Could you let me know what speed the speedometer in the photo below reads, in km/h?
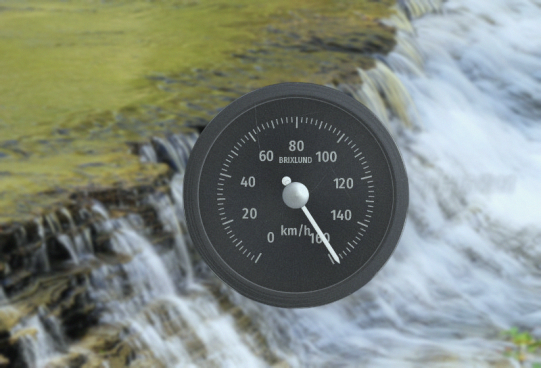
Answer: 158 km/h
